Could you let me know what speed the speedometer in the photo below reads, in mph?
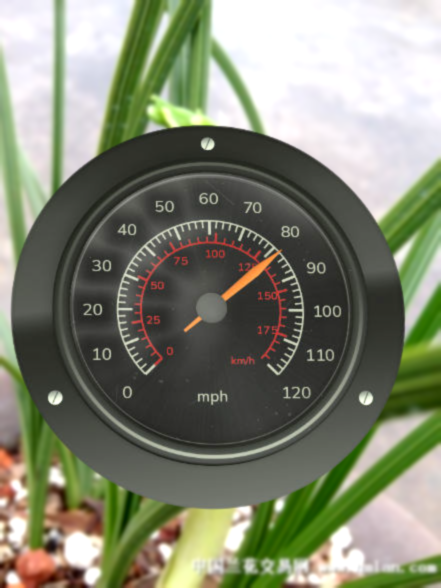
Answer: 82 mph
